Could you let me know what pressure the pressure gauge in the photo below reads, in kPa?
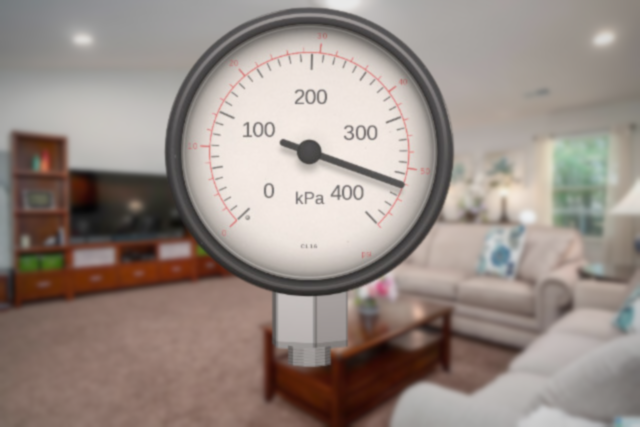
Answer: 360 kPa
